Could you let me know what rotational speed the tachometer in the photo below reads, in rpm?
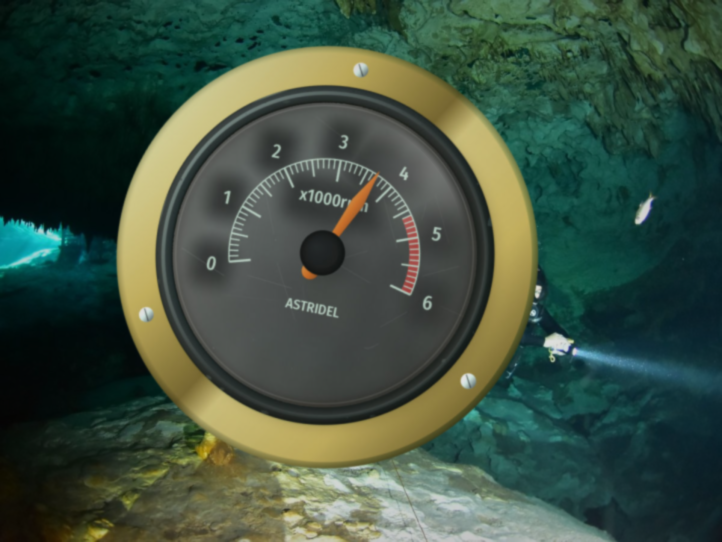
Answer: 3700 rpm
